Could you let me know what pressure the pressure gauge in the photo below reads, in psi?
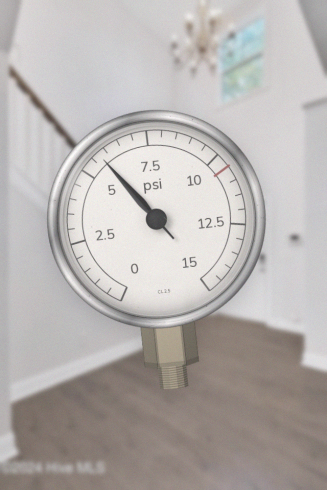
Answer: 5.75 psi
